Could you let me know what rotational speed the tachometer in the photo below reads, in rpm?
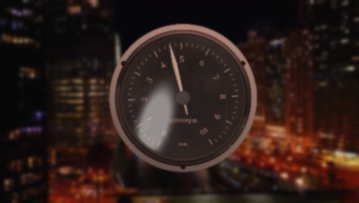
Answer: 4600 rpm
